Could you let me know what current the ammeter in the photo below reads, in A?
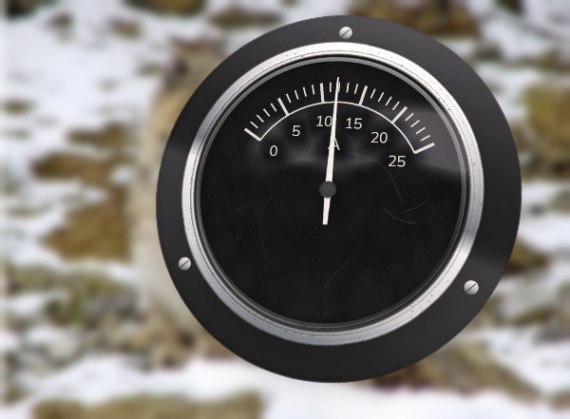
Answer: 12 A
